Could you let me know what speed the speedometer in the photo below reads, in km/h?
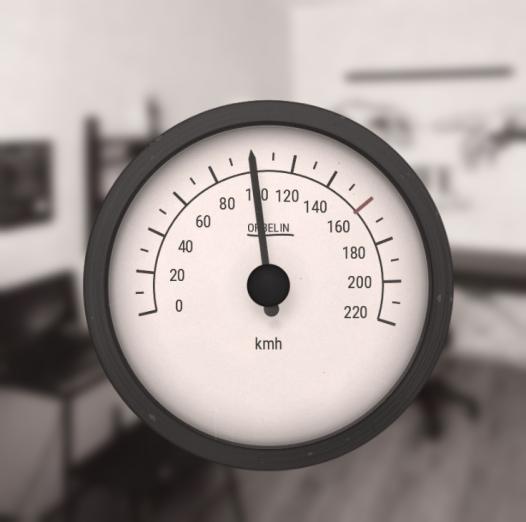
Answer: 100 km/h
